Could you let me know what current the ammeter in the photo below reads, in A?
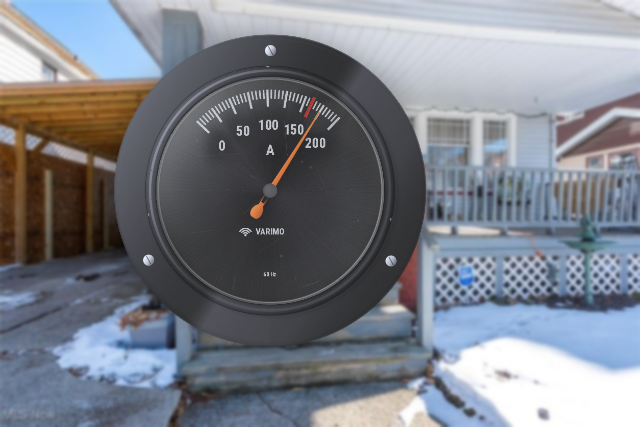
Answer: 175 A
